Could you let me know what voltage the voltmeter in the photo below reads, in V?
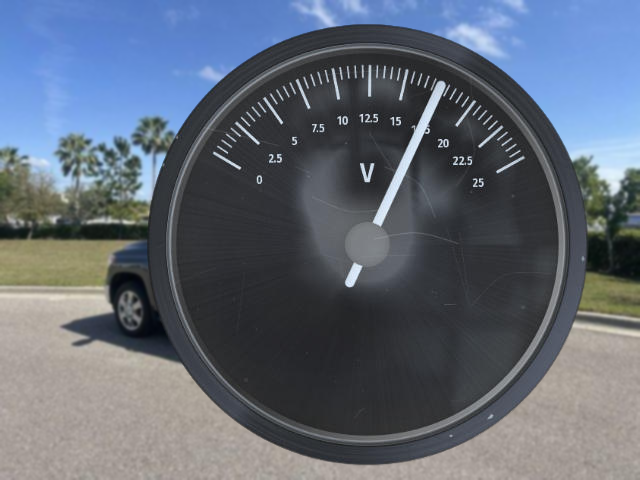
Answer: 17.5 V
